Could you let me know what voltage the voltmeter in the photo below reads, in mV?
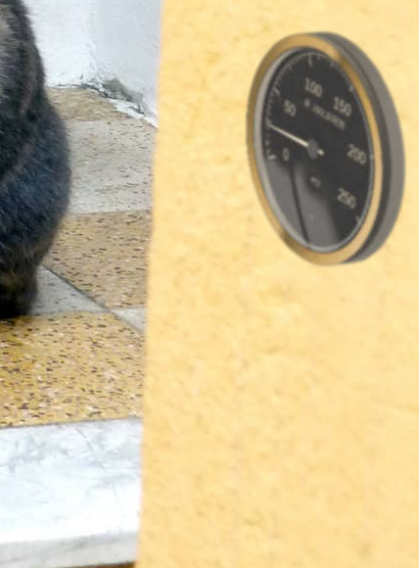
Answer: 25 mV
